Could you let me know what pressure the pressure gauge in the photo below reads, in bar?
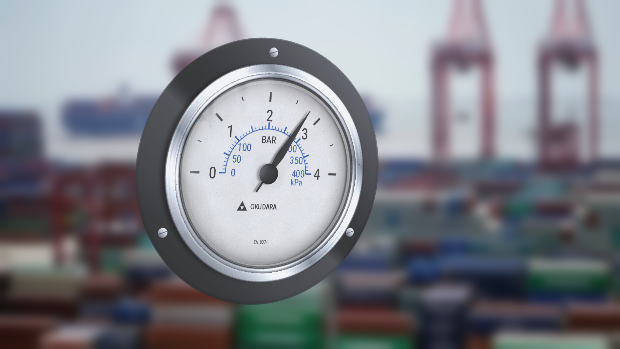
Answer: 2.75 bar
